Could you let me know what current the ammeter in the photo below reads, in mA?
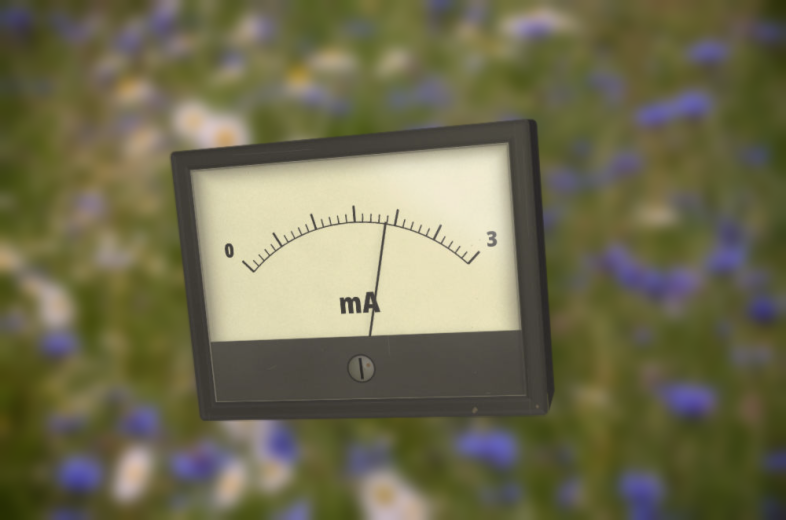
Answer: 1.9 mA
